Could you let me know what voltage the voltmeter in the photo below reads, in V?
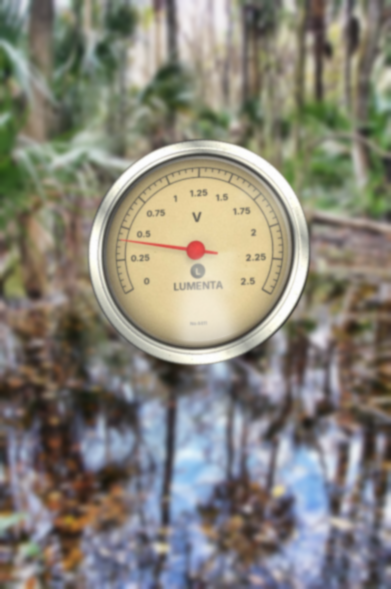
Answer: 0.4 V
